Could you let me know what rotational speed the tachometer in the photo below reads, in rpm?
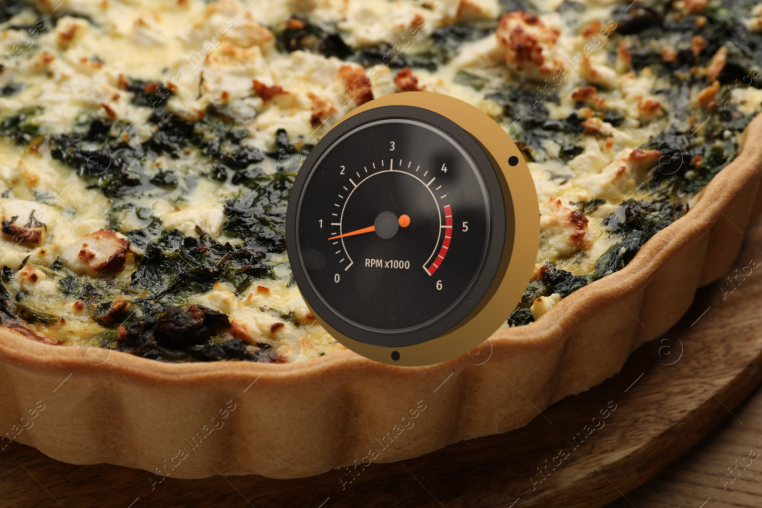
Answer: 700 rpm
